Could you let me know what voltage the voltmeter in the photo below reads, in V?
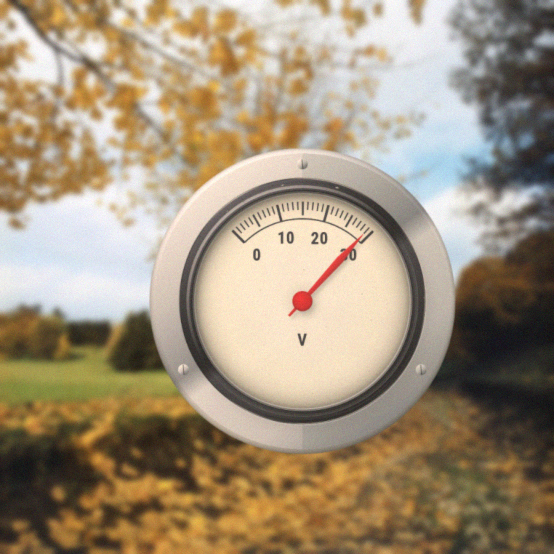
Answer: 29 V
